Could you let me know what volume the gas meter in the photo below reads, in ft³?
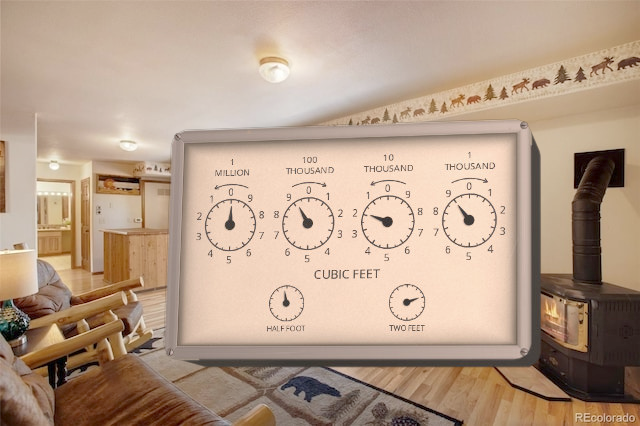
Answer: 991900 ft³
